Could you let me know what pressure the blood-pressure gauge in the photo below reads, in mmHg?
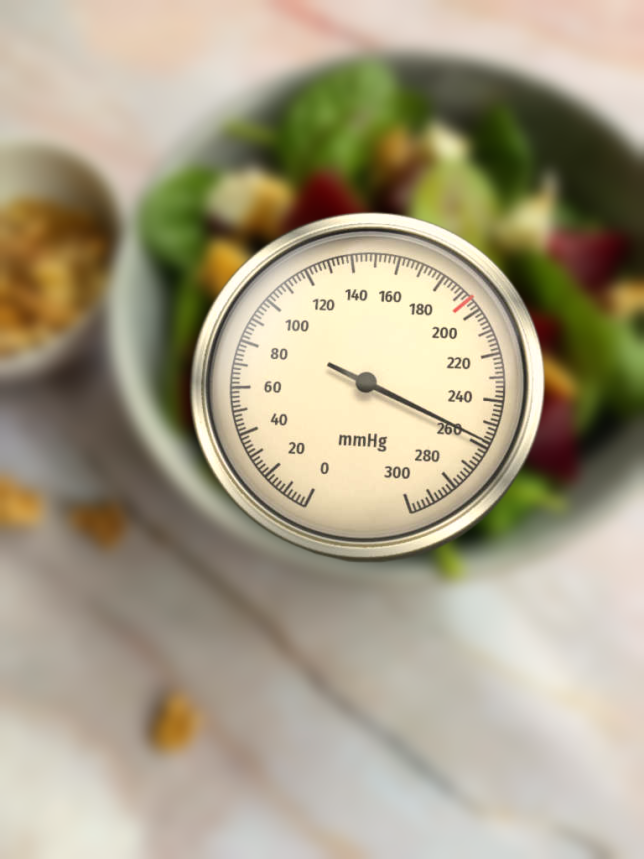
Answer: 258 mmHg
